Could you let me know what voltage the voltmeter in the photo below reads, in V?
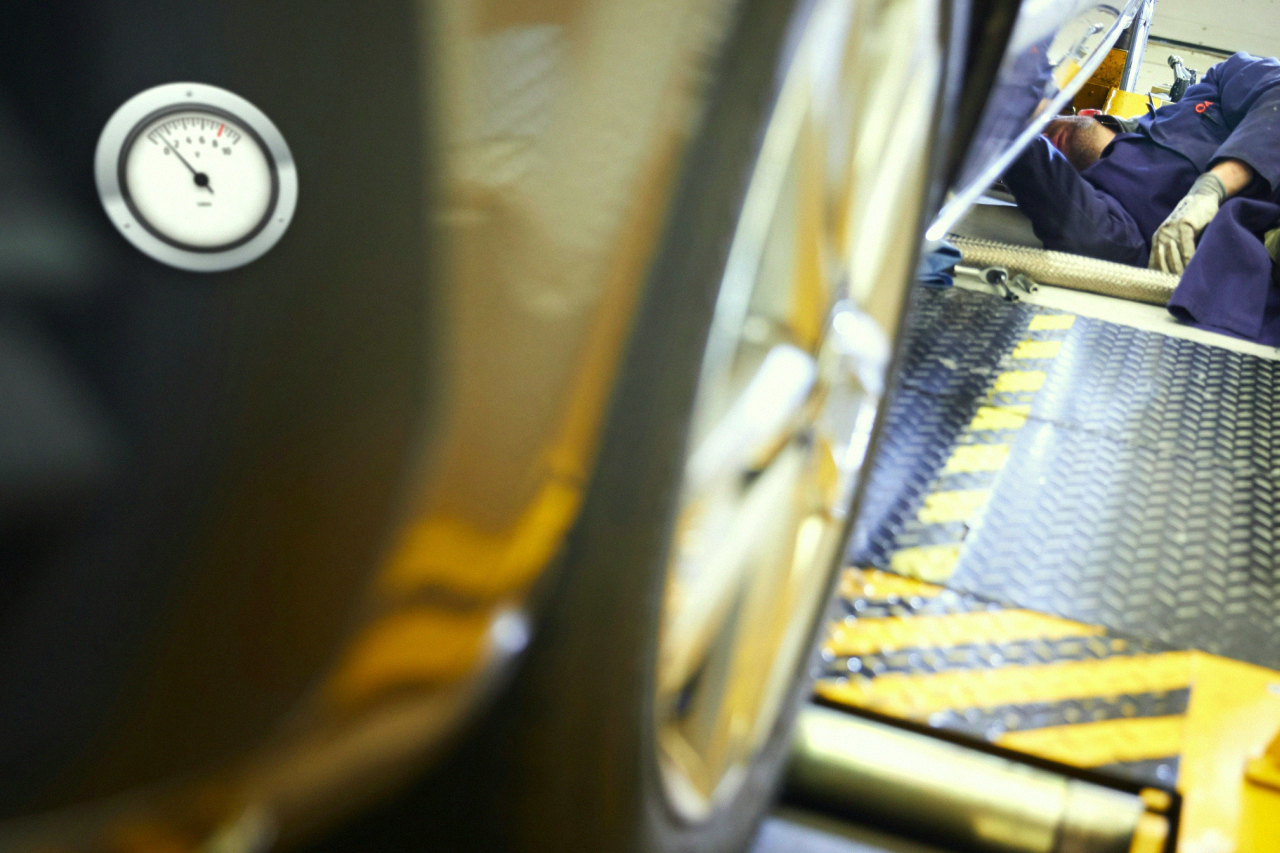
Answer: 1 V
